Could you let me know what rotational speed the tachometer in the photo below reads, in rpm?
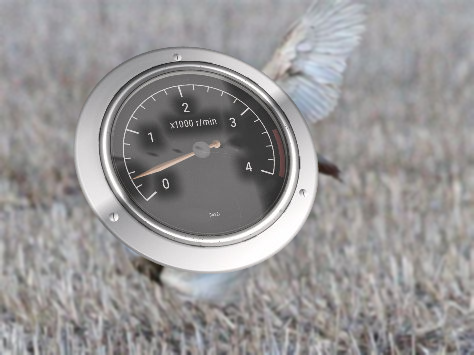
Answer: 300 rpm
